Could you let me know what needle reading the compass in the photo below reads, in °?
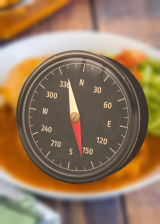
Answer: 160 °
